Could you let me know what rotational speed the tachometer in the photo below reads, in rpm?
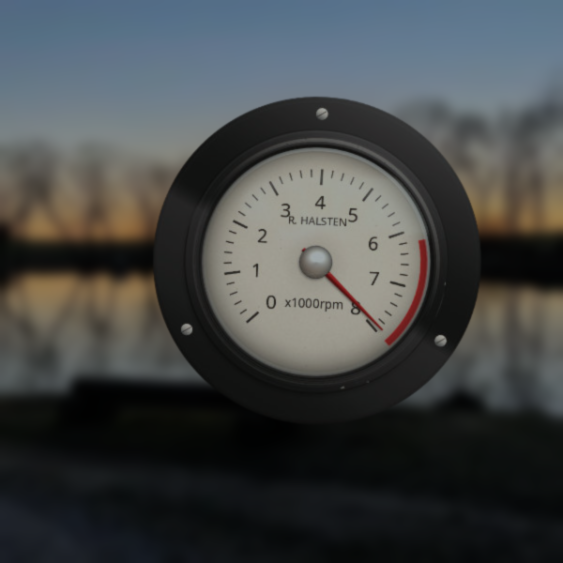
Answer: 7900 rpm
